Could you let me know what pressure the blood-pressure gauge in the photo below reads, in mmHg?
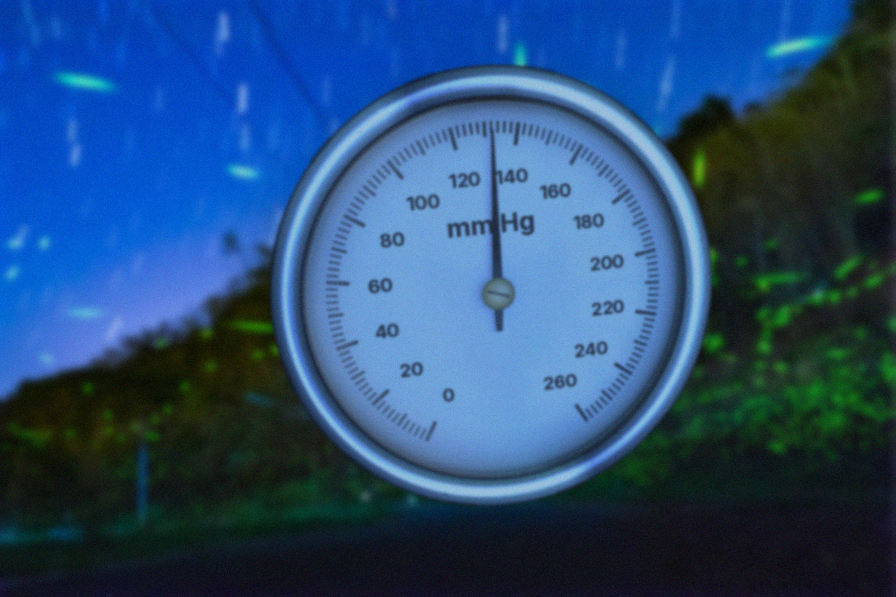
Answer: 132 mmHg
